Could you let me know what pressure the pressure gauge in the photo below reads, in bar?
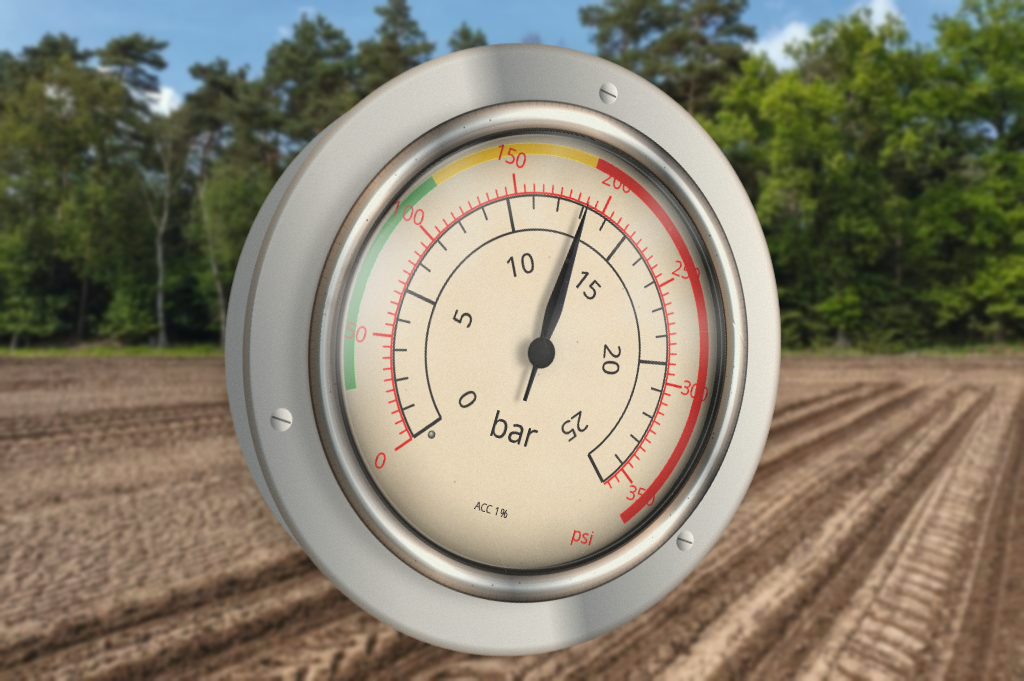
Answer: 13 bar
